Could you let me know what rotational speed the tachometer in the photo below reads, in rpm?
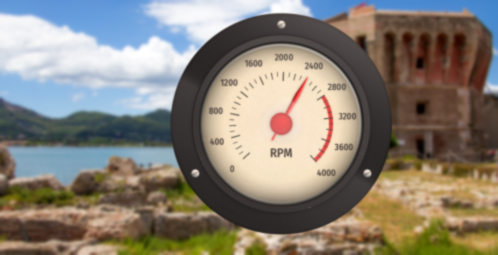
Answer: 2400 rpm
